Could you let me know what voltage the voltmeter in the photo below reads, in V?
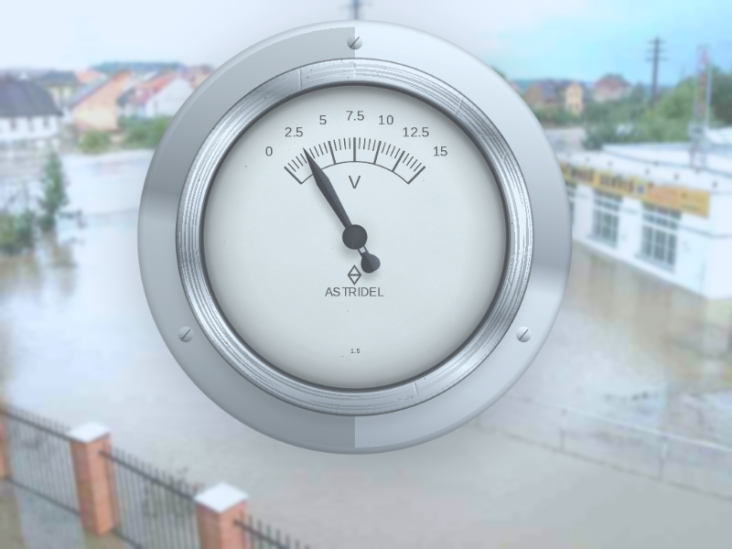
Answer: 2.5 V
